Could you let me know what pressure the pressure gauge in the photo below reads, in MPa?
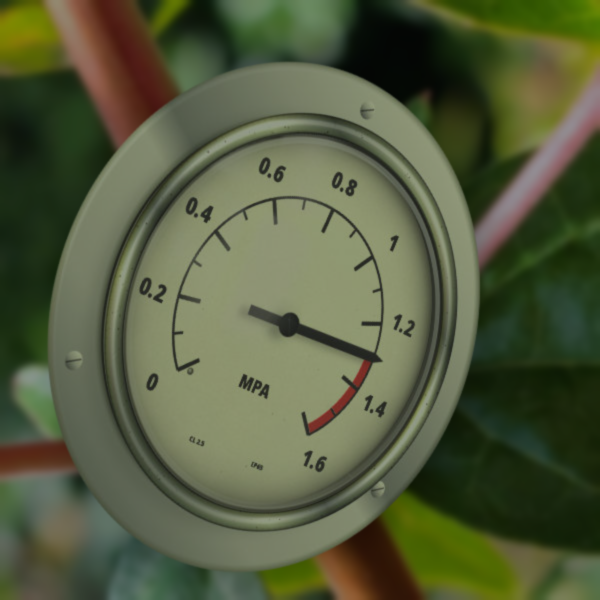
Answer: 1.3 MPa
